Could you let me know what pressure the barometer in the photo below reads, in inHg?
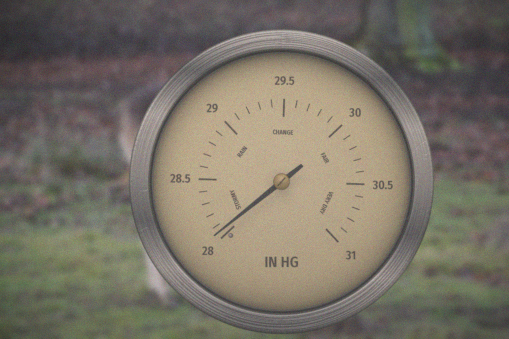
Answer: 28.05 inHg
